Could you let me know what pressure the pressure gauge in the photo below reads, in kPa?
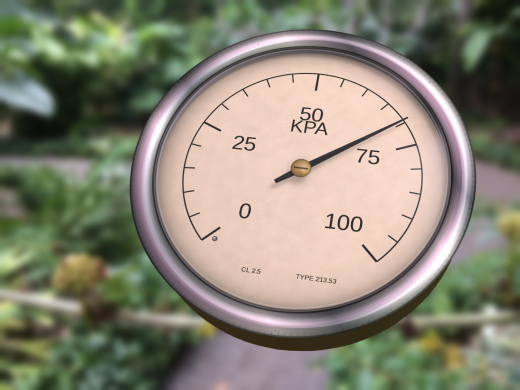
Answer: 70 kPa
